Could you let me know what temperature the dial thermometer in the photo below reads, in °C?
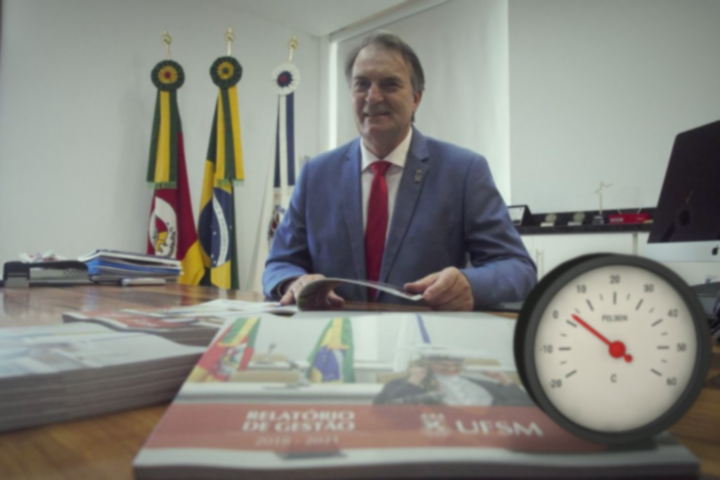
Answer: 2.5 °C
